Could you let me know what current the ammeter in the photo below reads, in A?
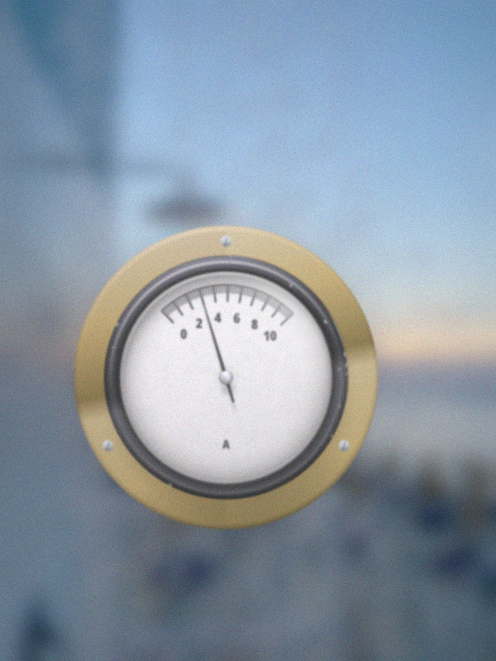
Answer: 3 A
